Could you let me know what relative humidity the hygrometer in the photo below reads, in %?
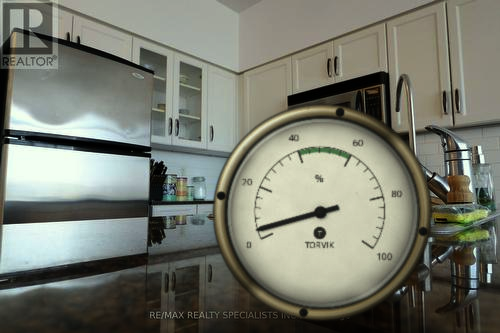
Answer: 4 %
